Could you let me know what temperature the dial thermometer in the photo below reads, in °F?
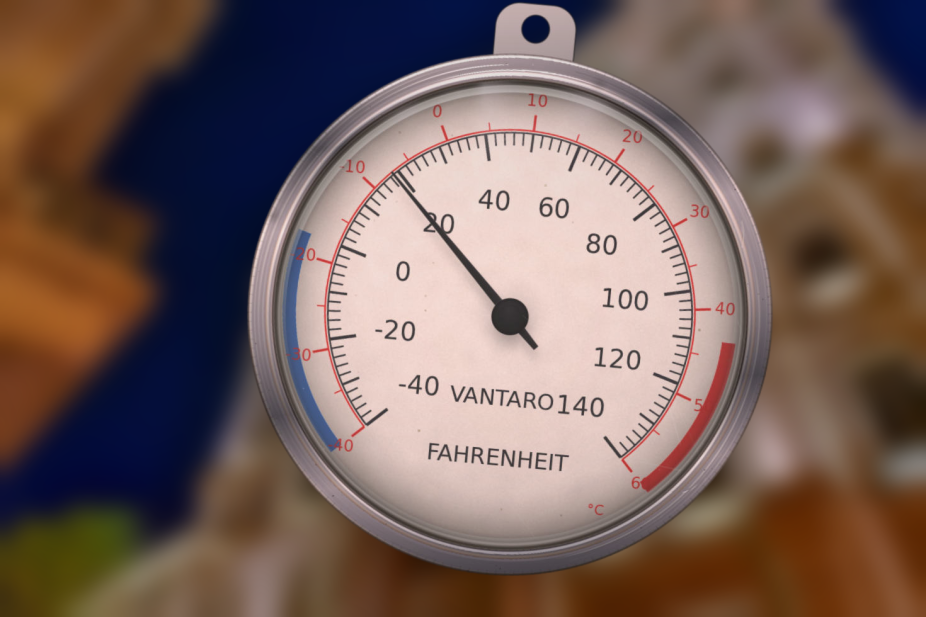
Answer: 19 °F
